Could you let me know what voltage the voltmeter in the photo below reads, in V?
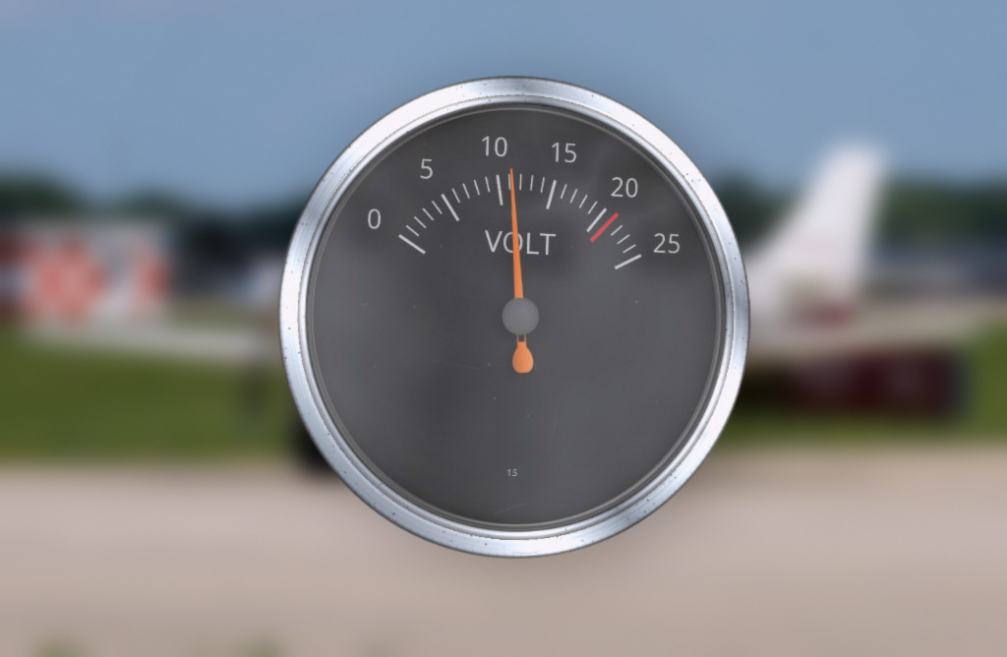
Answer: 11 V
